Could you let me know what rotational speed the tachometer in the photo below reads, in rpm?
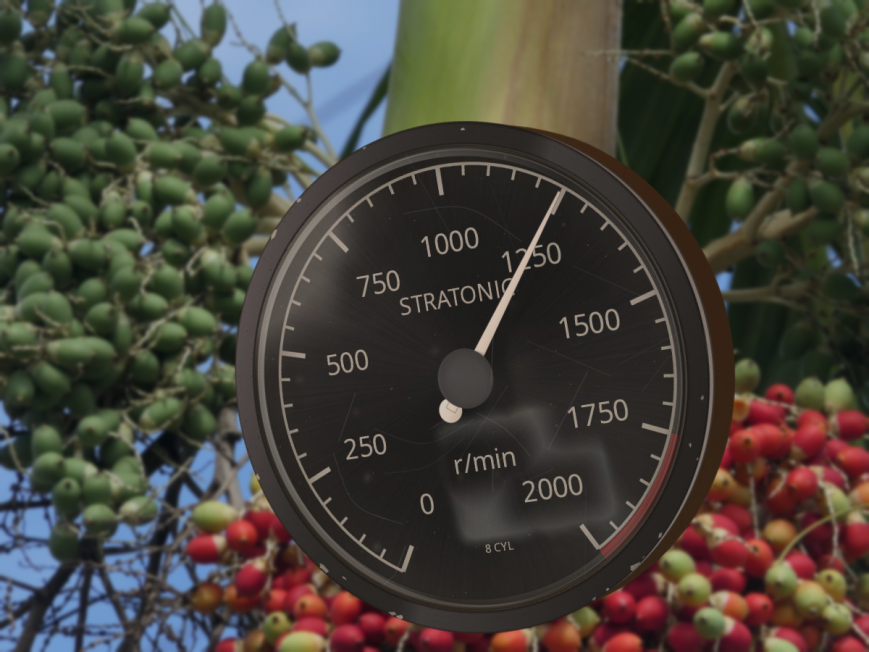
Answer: 1250 rpm
